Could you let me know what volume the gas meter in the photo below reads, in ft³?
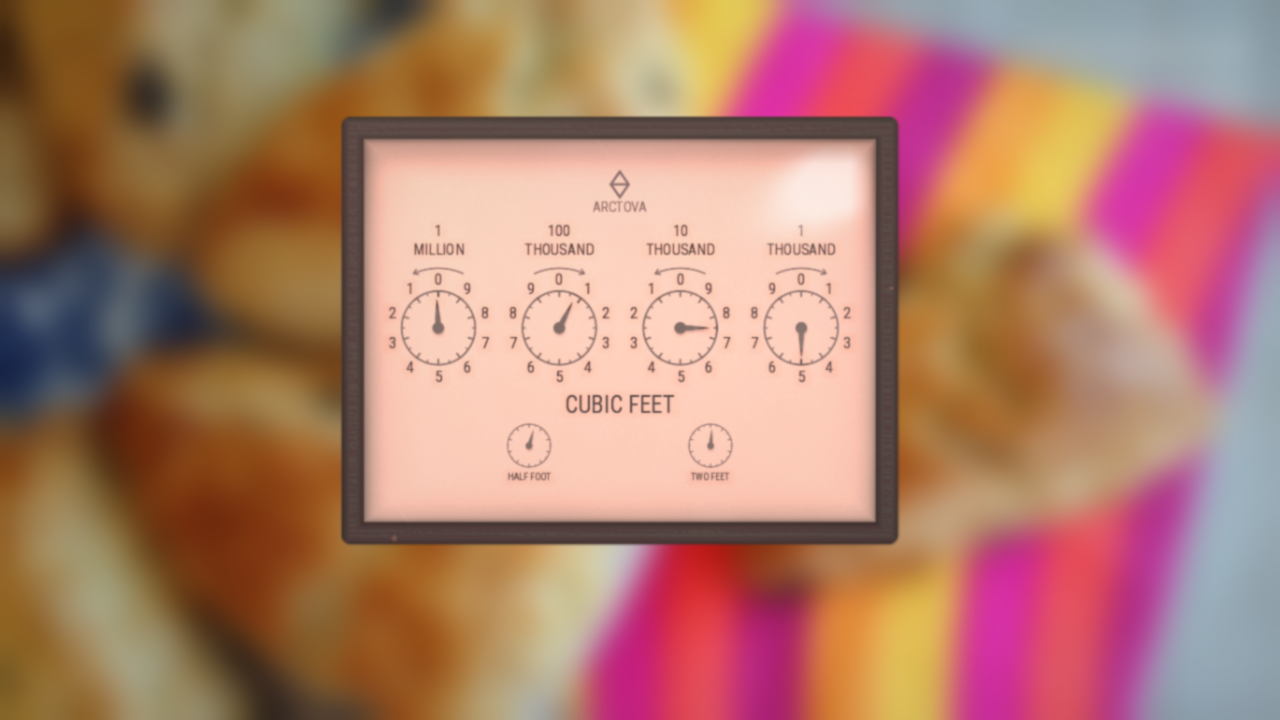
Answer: 7500 ft³
